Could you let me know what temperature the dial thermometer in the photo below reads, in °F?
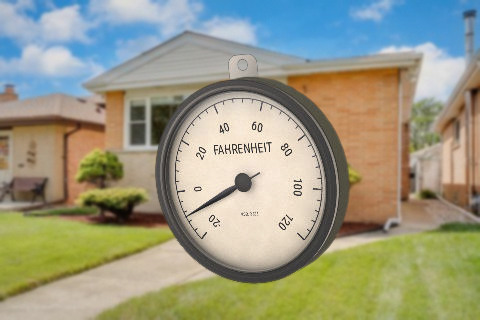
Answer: -10 °F
